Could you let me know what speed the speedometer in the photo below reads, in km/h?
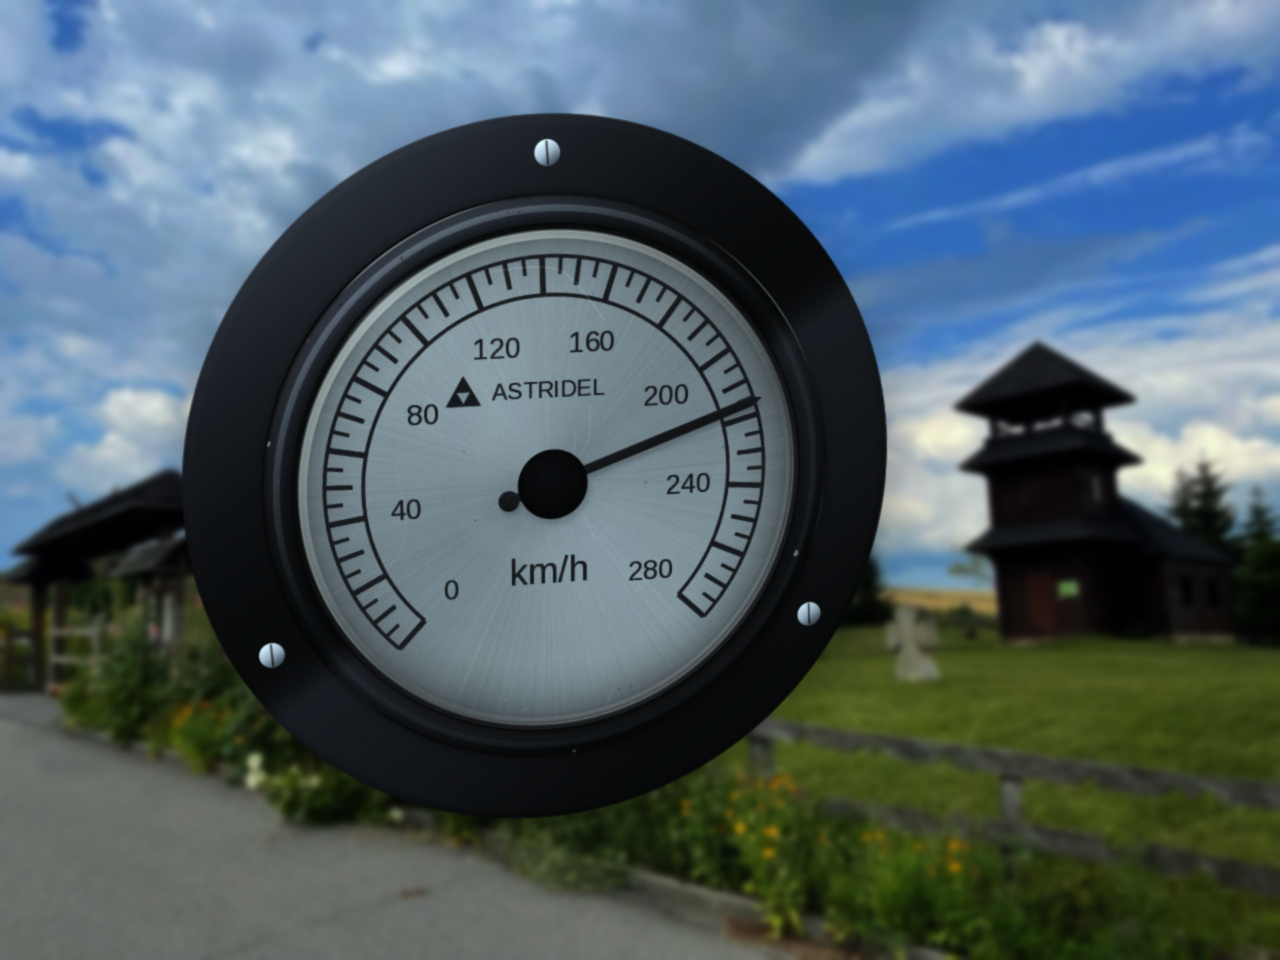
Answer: 215 km/h
